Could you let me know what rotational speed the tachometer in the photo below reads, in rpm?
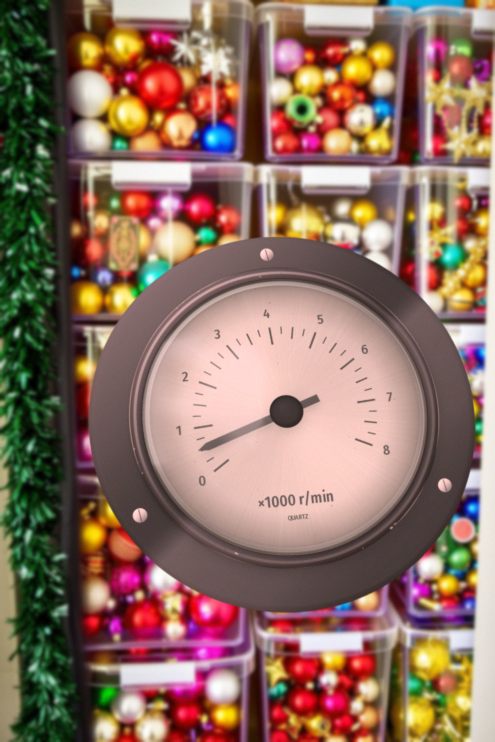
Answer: 500 rpm
